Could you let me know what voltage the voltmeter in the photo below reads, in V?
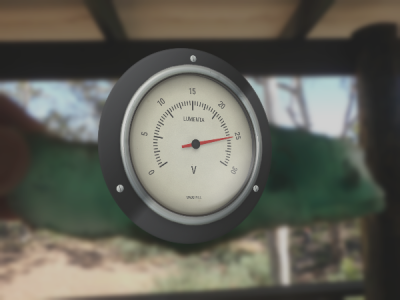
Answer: 25 V
